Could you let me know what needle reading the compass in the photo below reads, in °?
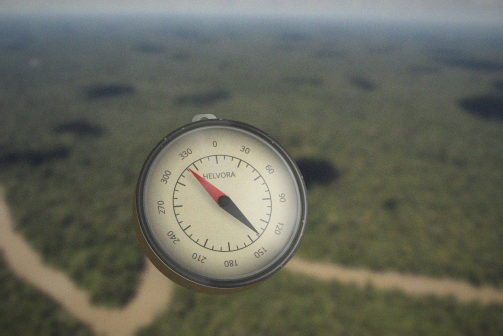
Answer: 320 °
